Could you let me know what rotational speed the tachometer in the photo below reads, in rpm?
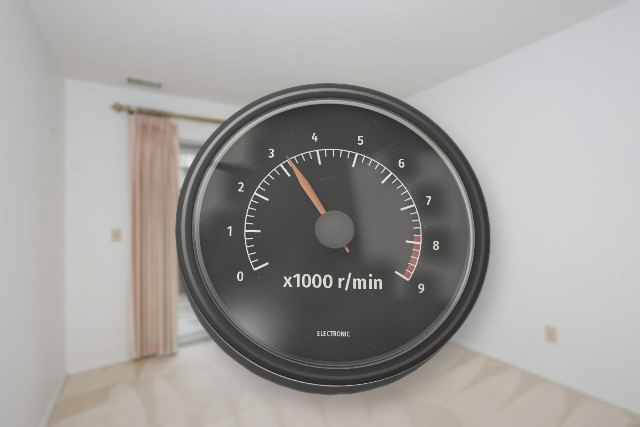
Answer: 3200 rpm
